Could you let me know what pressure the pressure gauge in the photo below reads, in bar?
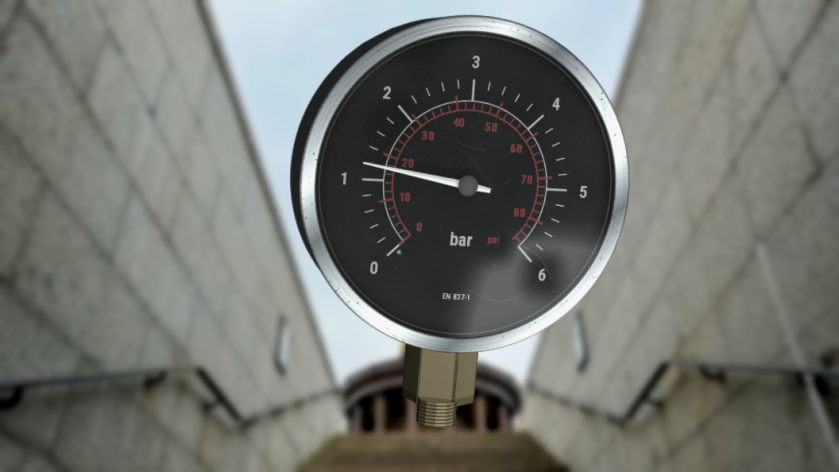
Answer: 1.2 bar
